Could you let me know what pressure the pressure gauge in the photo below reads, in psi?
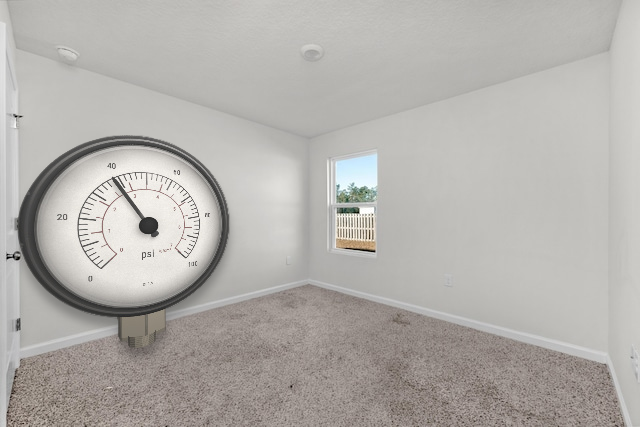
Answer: 38 psi
